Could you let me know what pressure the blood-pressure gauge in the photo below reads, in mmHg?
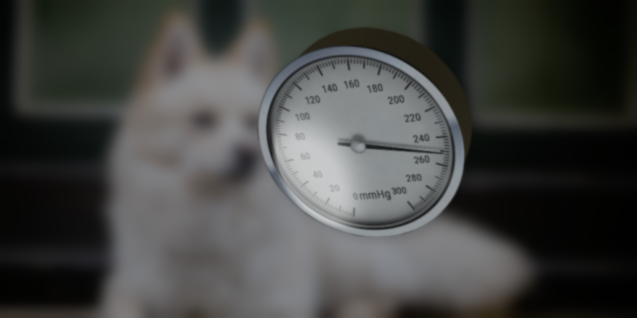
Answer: 250 mmHg
